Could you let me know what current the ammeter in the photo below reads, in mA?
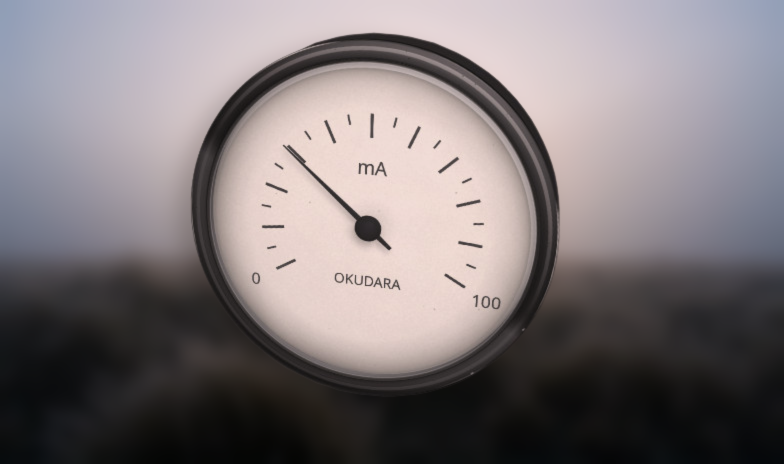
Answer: 30 mA
